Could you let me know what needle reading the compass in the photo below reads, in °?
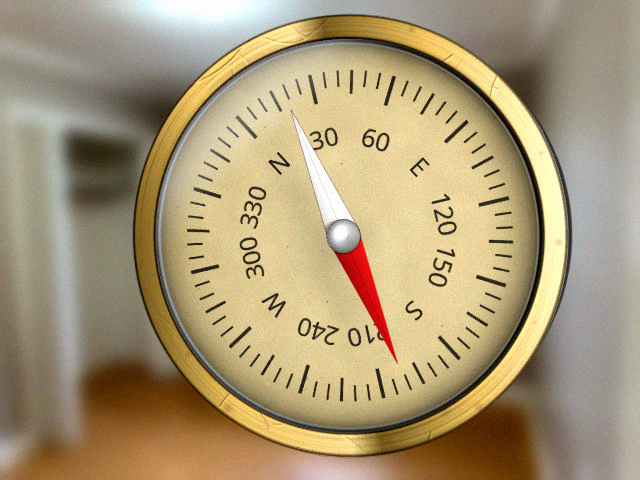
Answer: 200 °
